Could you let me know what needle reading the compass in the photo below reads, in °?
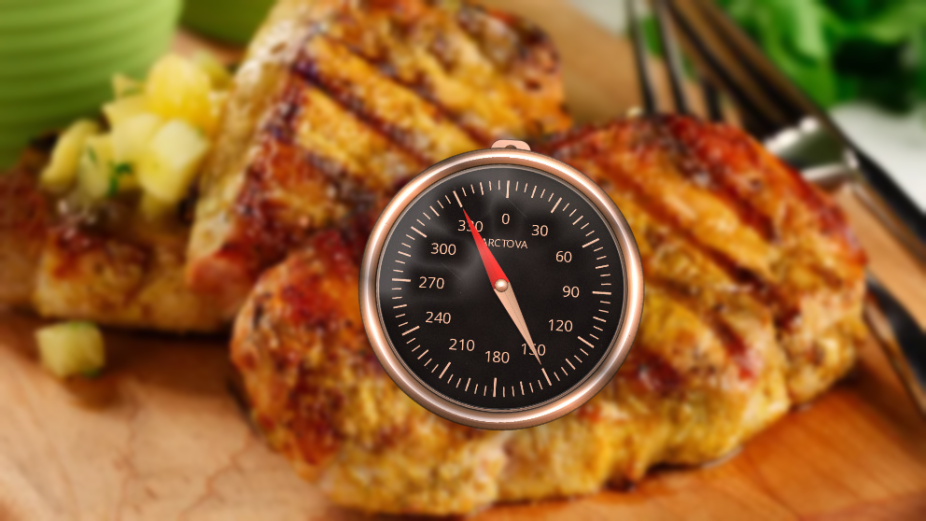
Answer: 330 °
